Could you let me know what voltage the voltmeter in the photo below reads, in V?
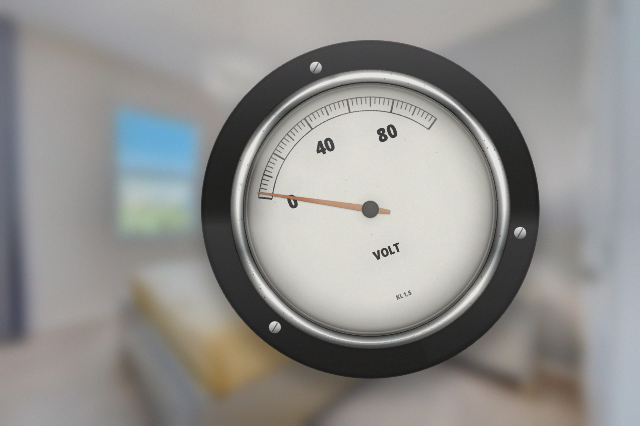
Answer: 2 V
